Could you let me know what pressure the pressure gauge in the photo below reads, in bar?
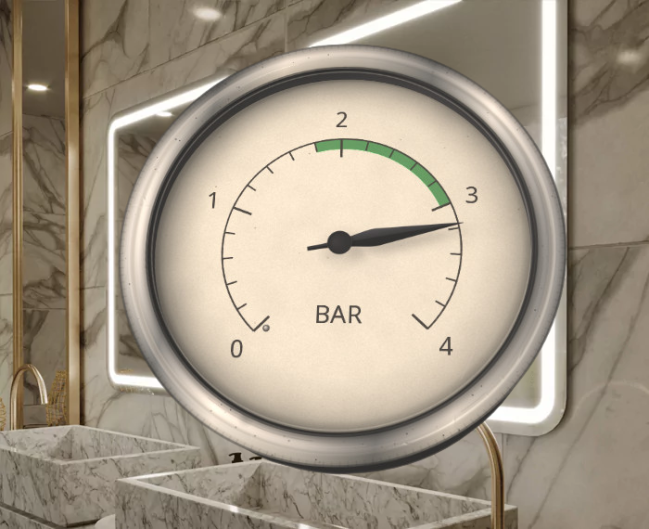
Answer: 3.2 bar
